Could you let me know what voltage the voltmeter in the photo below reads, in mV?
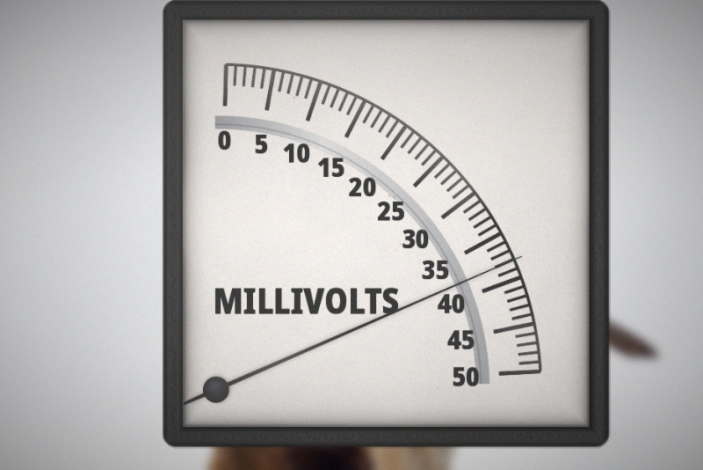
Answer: 38 mV
